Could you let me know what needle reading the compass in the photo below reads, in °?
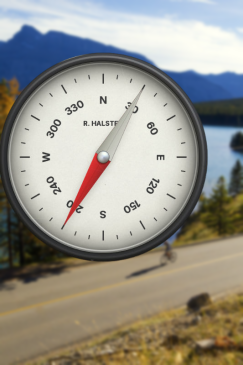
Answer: 210 °
